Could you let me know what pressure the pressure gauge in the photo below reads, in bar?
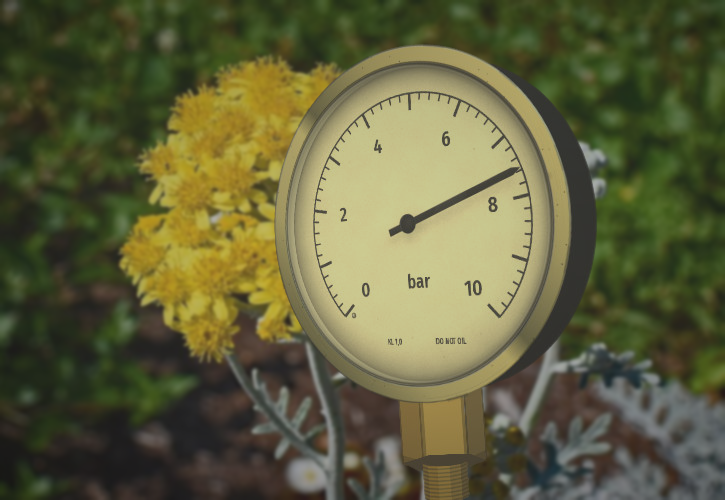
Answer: 7.6 bar
